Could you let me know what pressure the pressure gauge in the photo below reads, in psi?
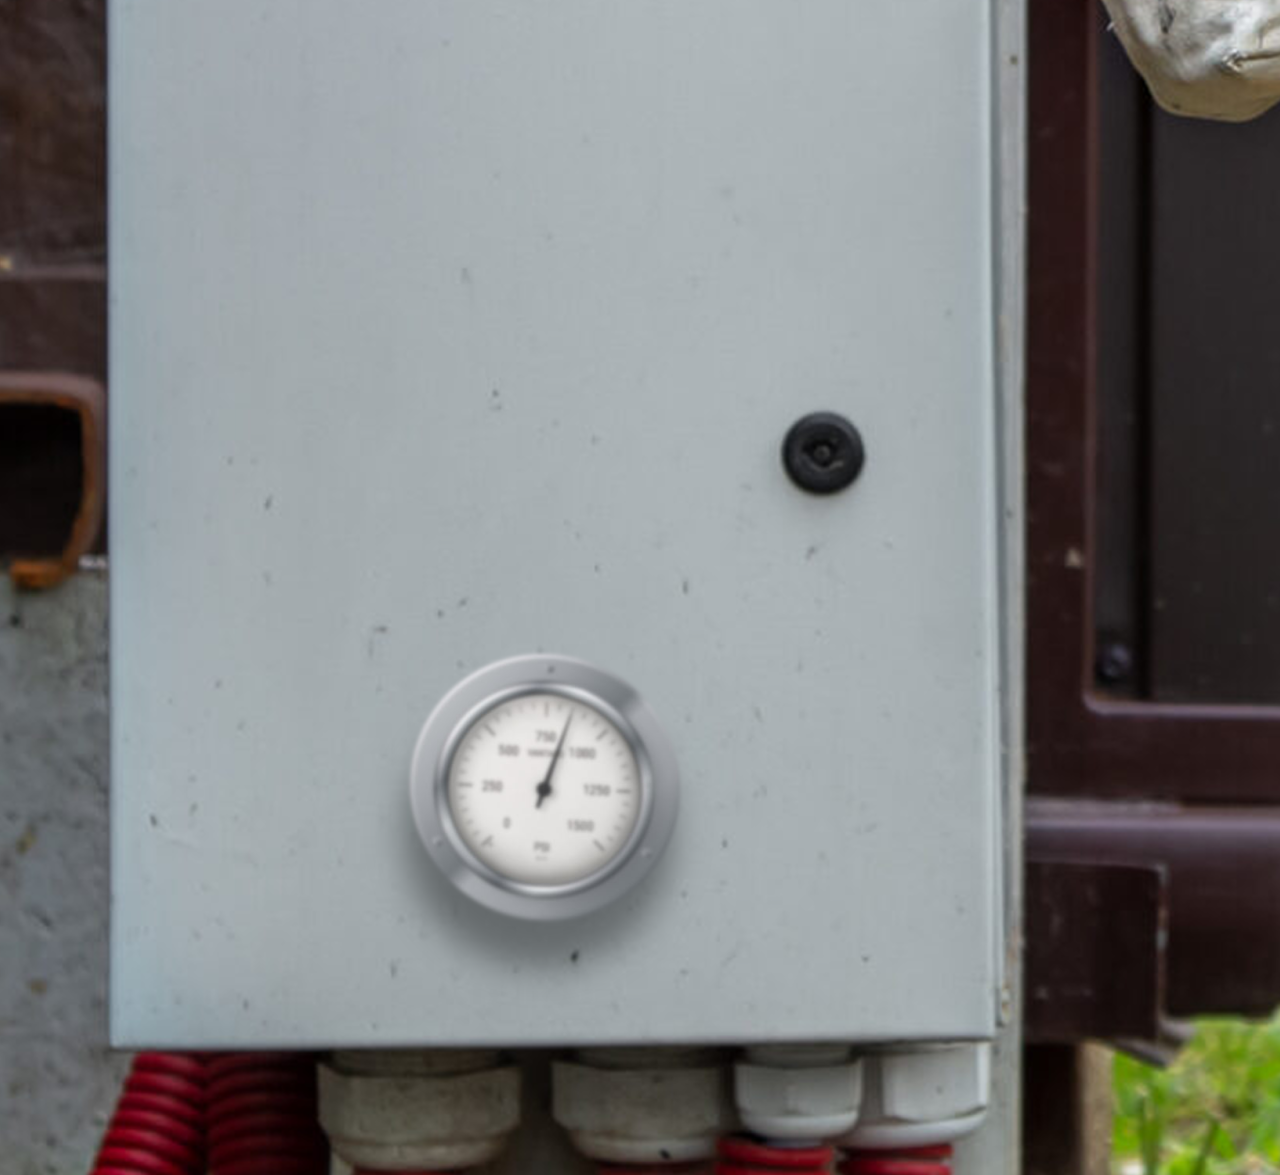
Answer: 850 psi
